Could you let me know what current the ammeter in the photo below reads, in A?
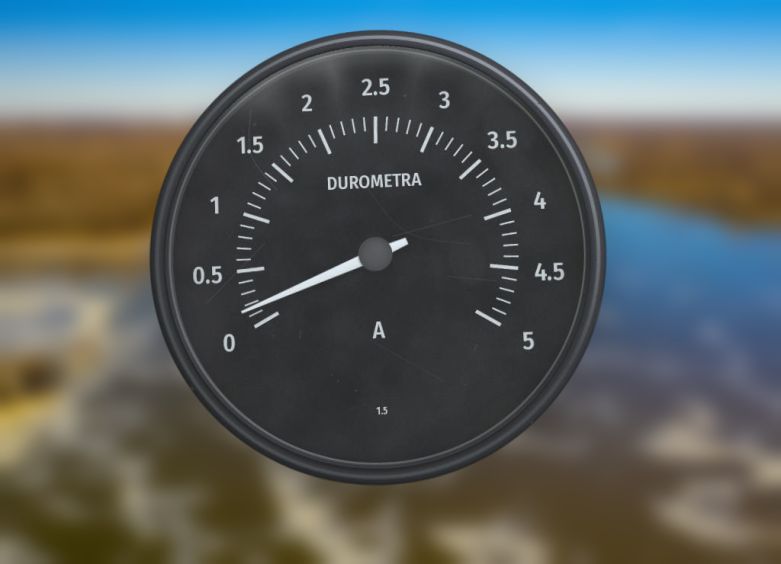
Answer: 0.15 A
